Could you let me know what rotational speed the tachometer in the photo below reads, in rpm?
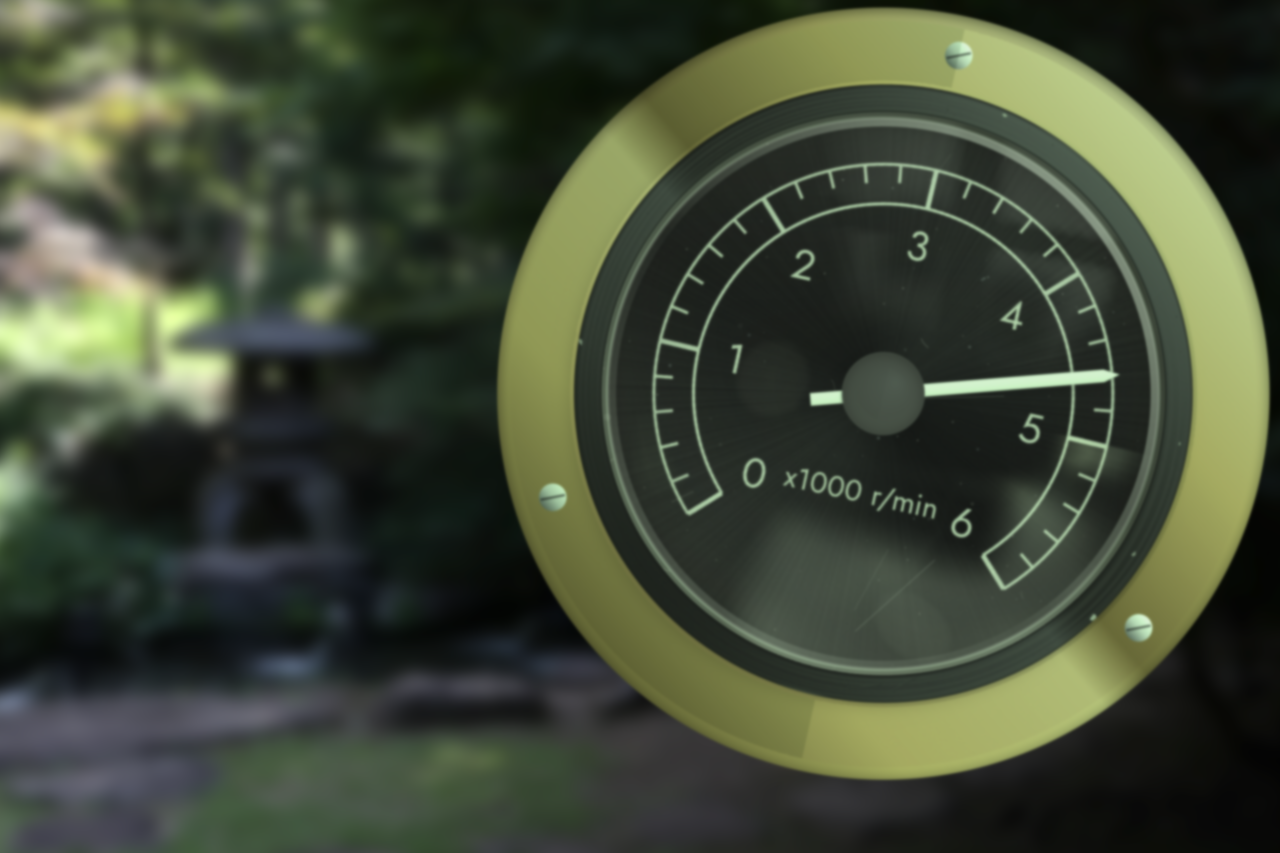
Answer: 4600 rpm
